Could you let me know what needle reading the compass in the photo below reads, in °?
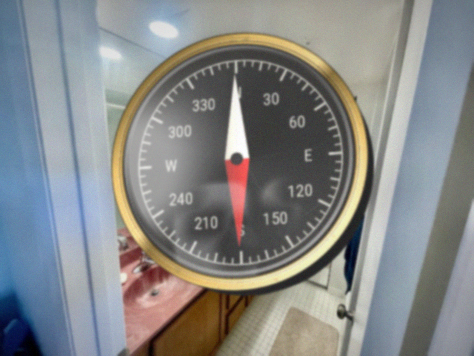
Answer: 180 °
